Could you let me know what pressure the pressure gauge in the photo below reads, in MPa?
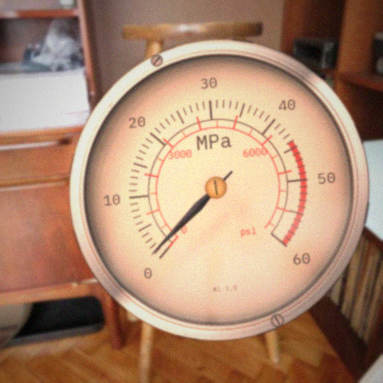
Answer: 1 MPa
